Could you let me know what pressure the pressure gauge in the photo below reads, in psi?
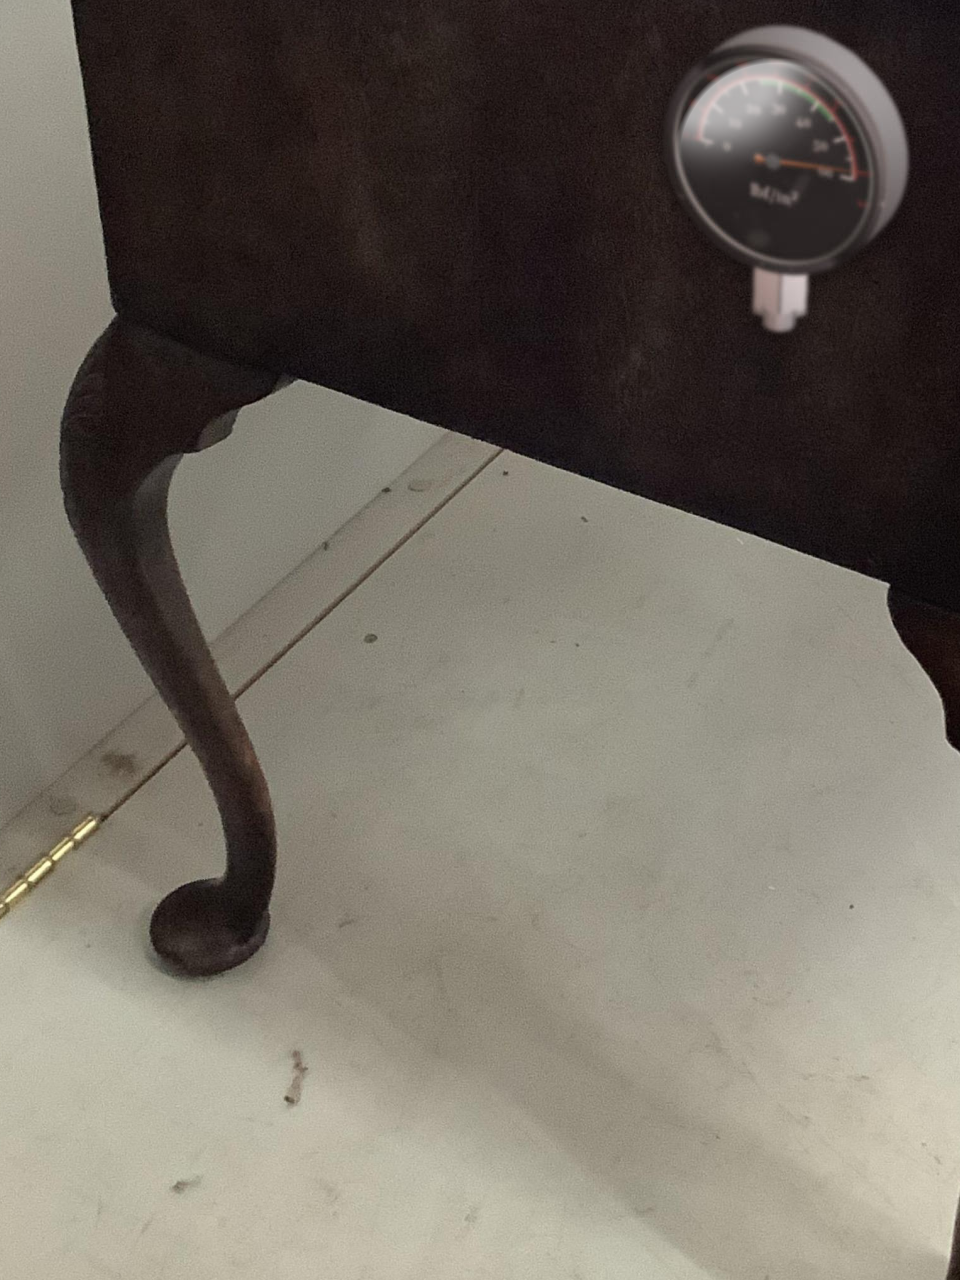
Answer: 57.5 psi
